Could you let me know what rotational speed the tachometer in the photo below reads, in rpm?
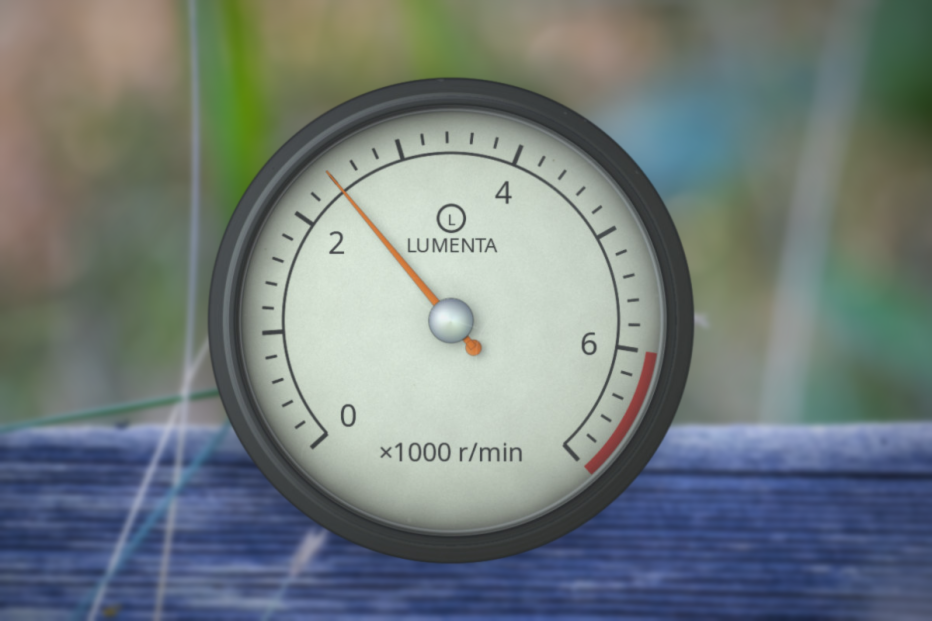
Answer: 2400 rpm
